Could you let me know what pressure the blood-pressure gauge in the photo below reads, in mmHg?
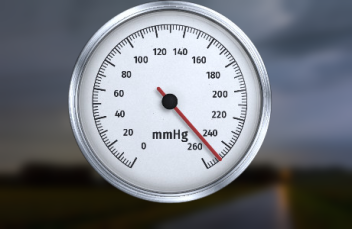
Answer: 250 mmHg
